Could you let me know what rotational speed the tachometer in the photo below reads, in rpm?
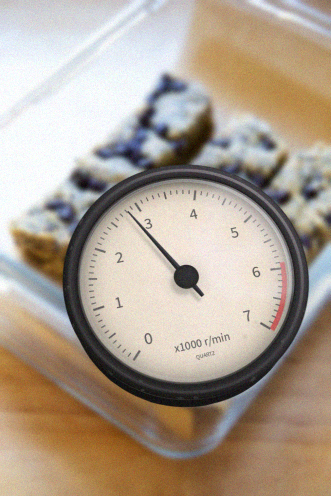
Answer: 2800 rpm
